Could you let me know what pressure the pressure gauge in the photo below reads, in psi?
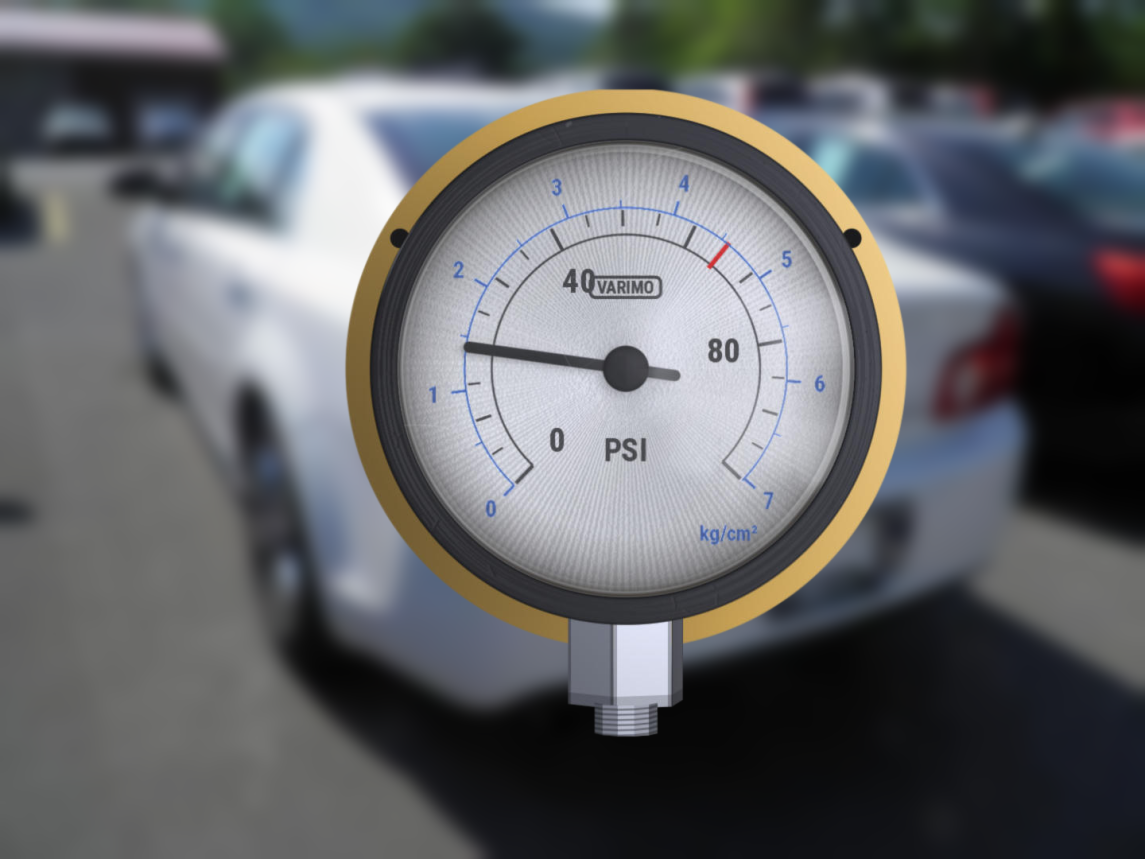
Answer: 20 psi
